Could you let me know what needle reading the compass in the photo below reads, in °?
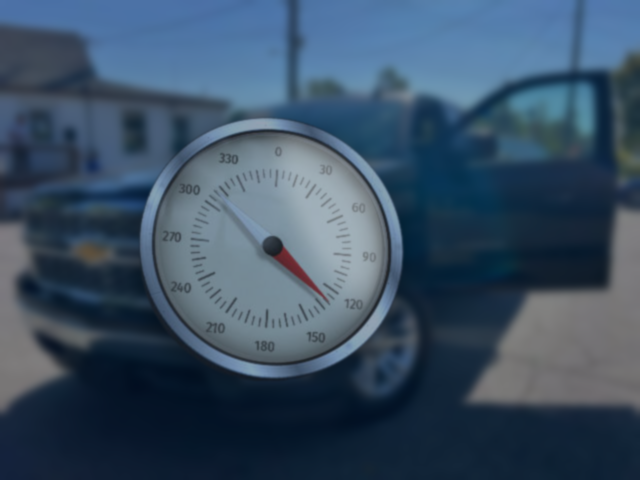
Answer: 130 °
